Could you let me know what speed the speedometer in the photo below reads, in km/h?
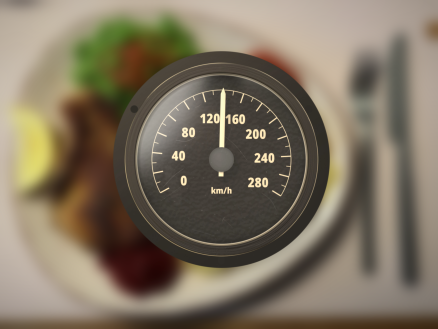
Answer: 140 km/h
